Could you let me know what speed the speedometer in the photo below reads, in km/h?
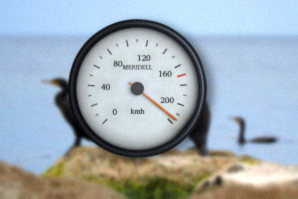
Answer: 215 km/h
